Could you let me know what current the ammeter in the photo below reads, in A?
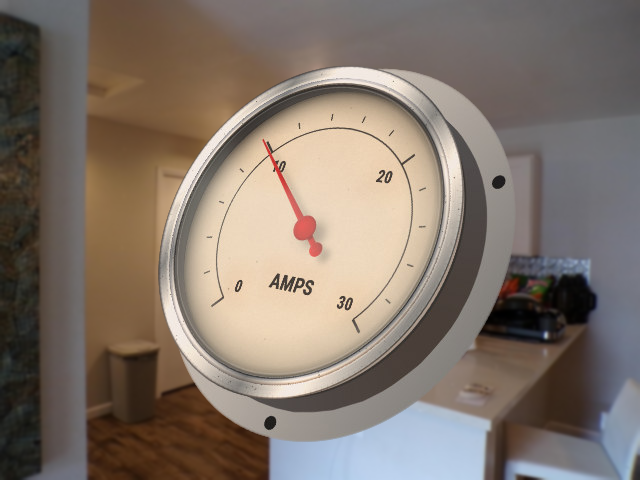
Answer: 10 A
